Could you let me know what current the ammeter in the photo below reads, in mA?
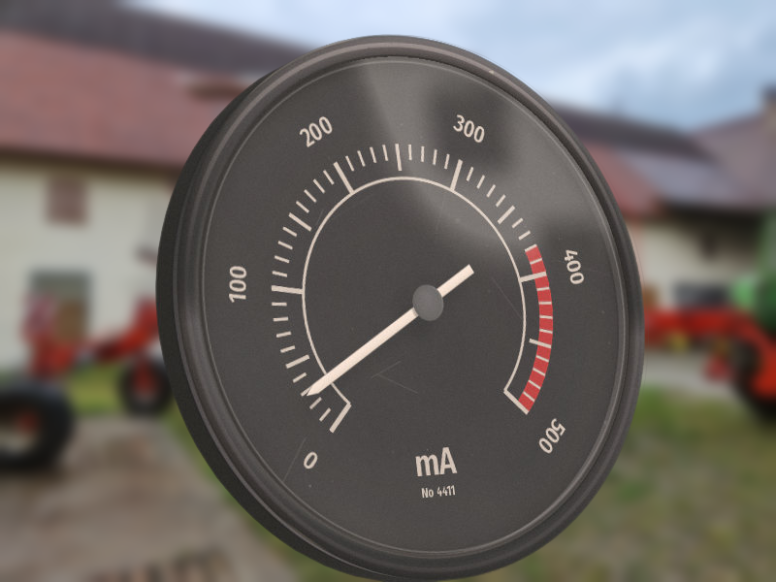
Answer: 30 mA
